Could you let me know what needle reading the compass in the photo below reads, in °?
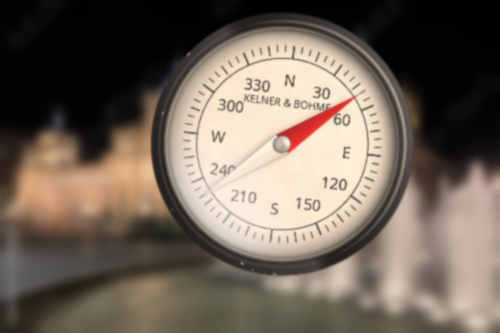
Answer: 50 °
